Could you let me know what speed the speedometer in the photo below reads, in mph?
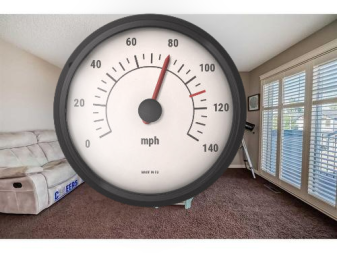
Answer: 80 mph
